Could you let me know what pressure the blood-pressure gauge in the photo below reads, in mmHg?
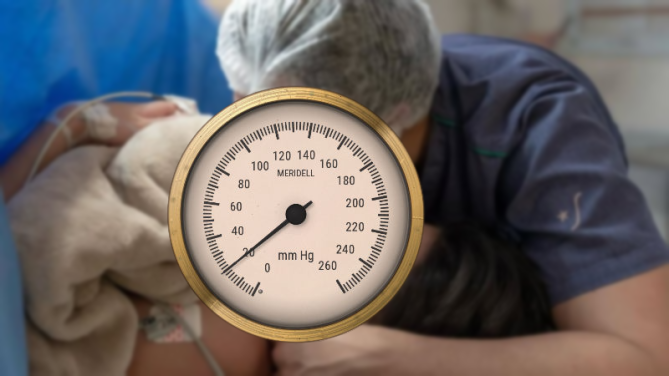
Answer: 20 mmHg
